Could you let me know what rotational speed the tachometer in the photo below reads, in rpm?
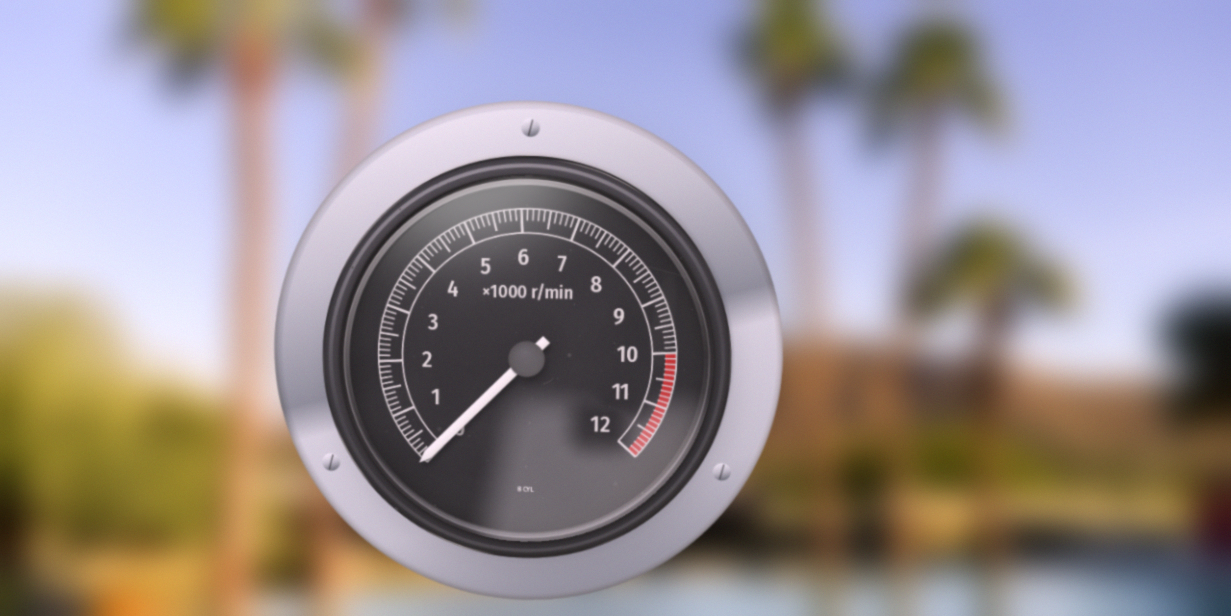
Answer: 100 rpm
